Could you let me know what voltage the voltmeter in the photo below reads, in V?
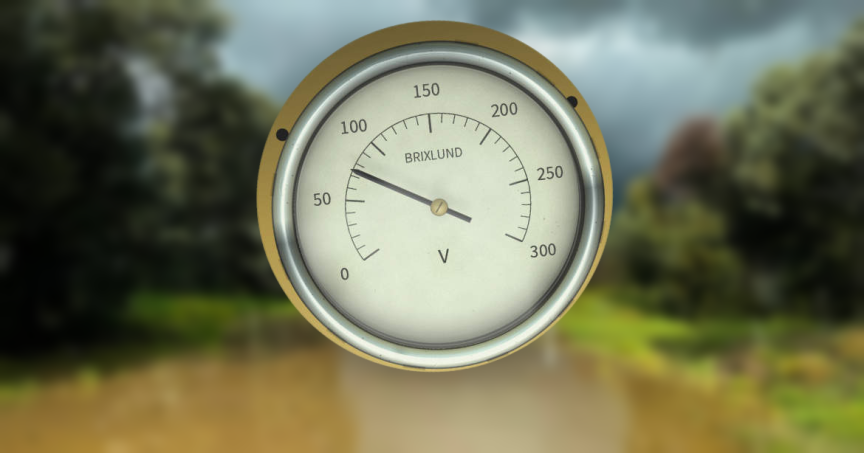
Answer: 75 V
